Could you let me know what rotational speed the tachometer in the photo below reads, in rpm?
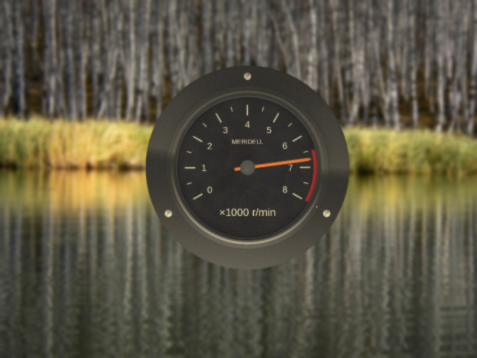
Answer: 6750 rpm
